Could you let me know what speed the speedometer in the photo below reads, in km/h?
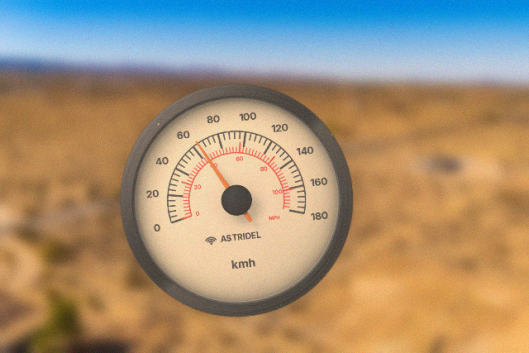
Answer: 64 km/h
